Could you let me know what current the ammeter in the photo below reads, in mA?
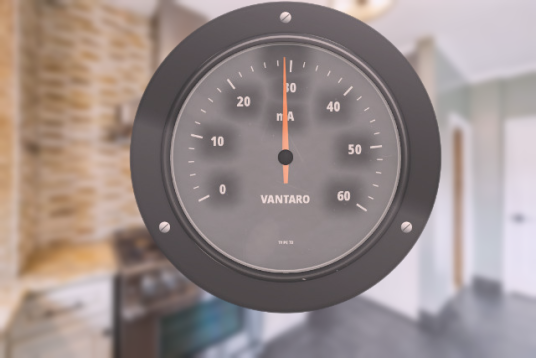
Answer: 29 mA
